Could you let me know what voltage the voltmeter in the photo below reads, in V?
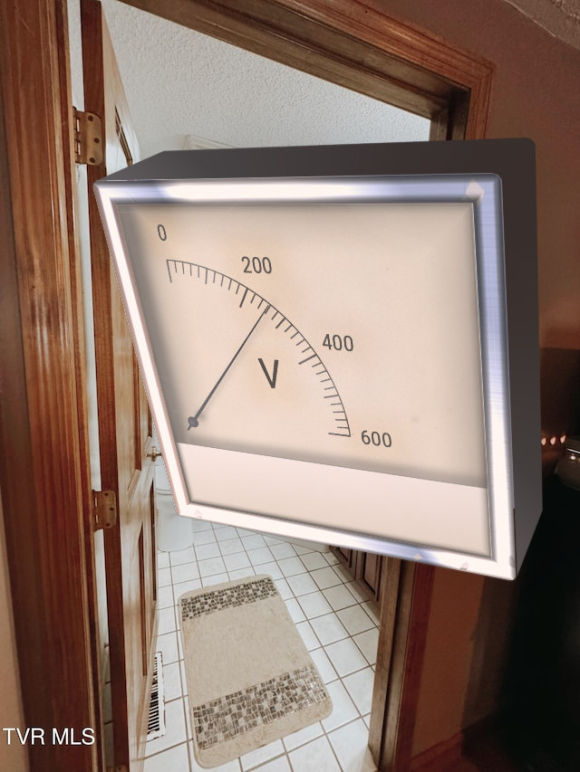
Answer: 260 V
